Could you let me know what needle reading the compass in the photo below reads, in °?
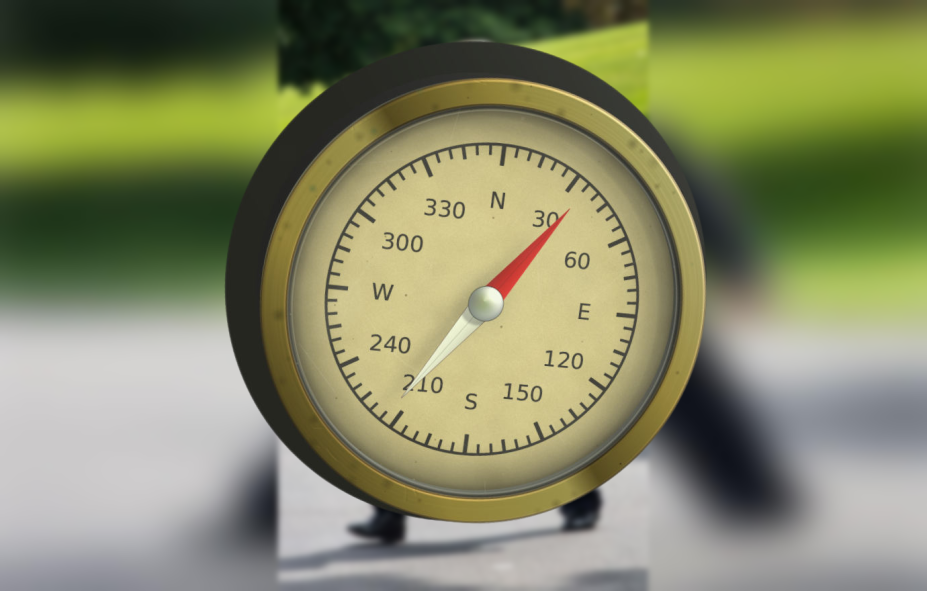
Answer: 35 °
